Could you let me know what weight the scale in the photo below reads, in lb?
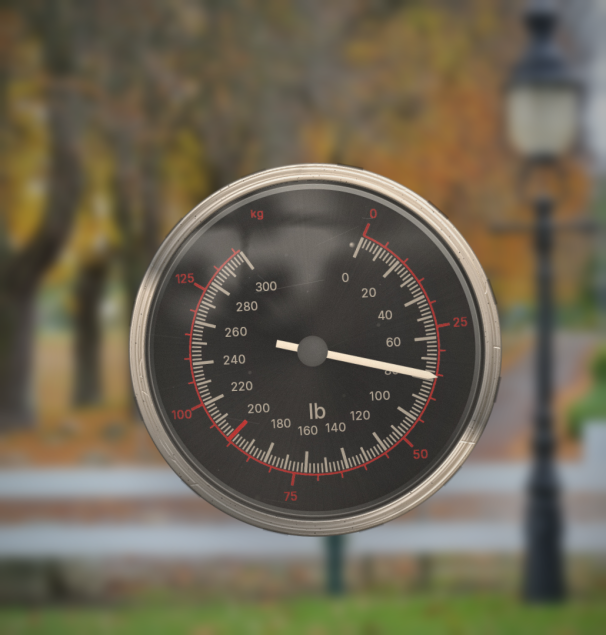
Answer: 78 lb
